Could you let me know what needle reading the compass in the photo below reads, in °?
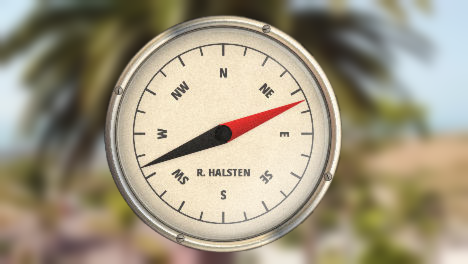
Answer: 67.5 °
